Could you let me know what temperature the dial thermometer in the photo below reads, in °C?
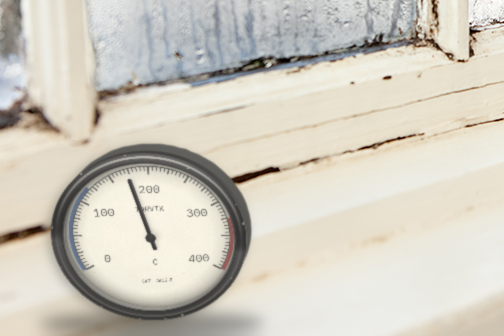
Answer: 175 °C
